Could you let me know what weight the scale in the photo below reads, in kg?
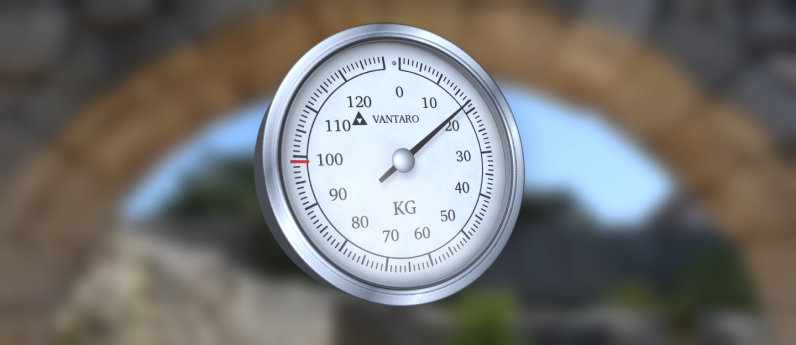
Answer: 18 kg
